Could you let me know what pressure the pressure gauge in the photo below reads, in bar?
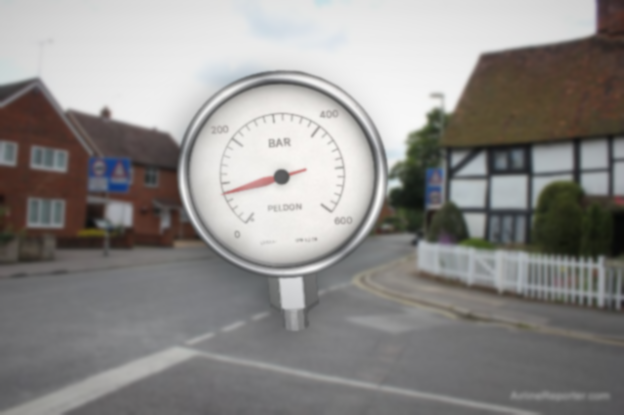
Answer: 80 bar
